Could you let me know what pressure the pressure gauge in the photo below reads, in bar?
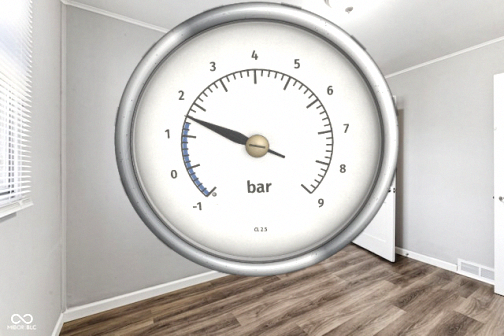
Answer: 1.6 bar
